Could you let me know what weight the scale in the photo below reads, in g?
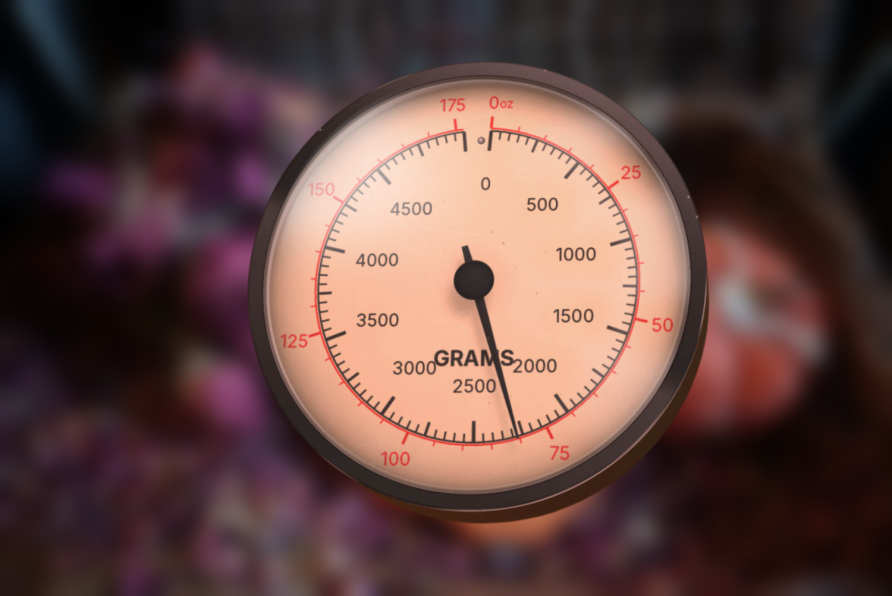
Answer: 2275 g
